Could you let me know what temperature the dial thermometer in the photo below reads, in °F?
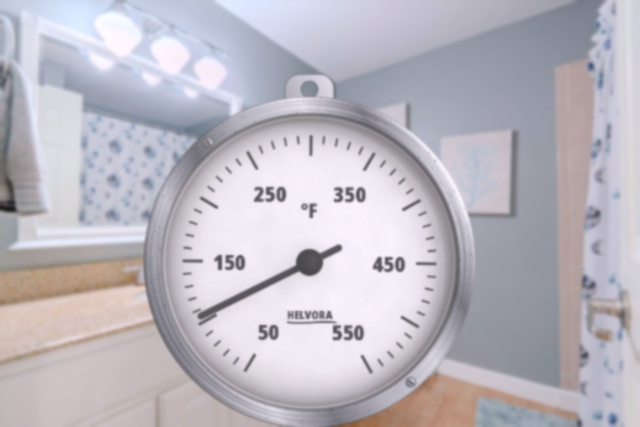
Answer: 105 °F
